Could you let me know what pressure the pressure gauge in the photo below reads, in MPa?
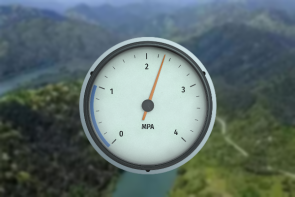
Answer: 2.3 MPa
